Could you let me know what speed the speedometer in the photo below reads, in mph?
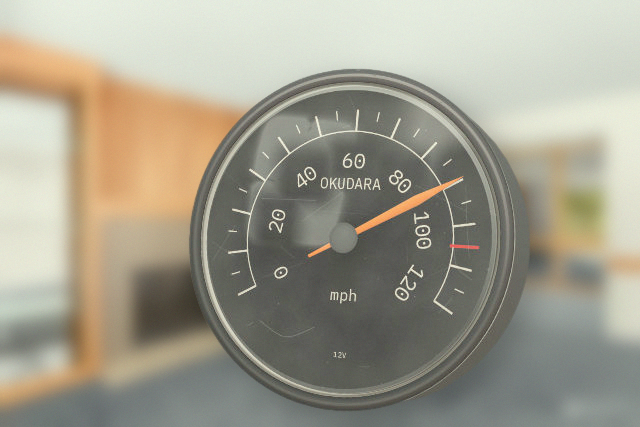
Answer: 90 mph
